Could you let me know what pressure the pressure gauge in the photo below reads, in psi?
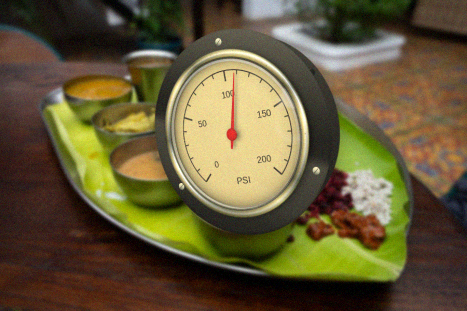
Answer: 110 psi
